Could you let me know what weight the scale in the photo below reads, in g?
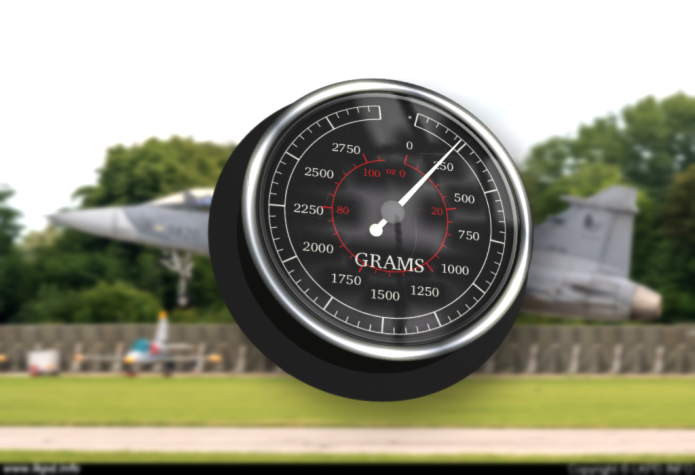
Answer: 225 g
